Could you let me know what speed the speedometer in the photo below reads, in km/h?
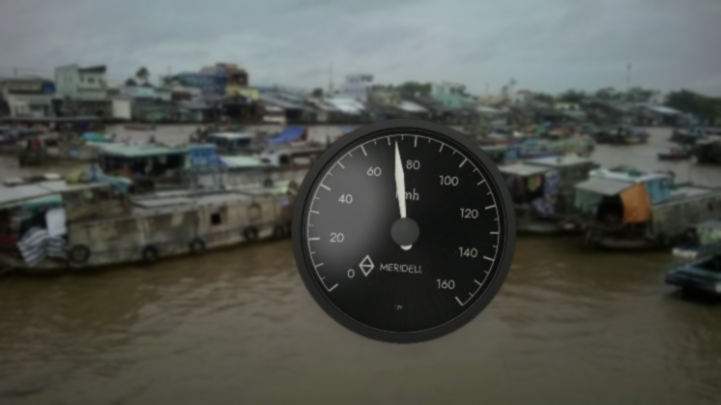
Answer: 72.5 km/h
